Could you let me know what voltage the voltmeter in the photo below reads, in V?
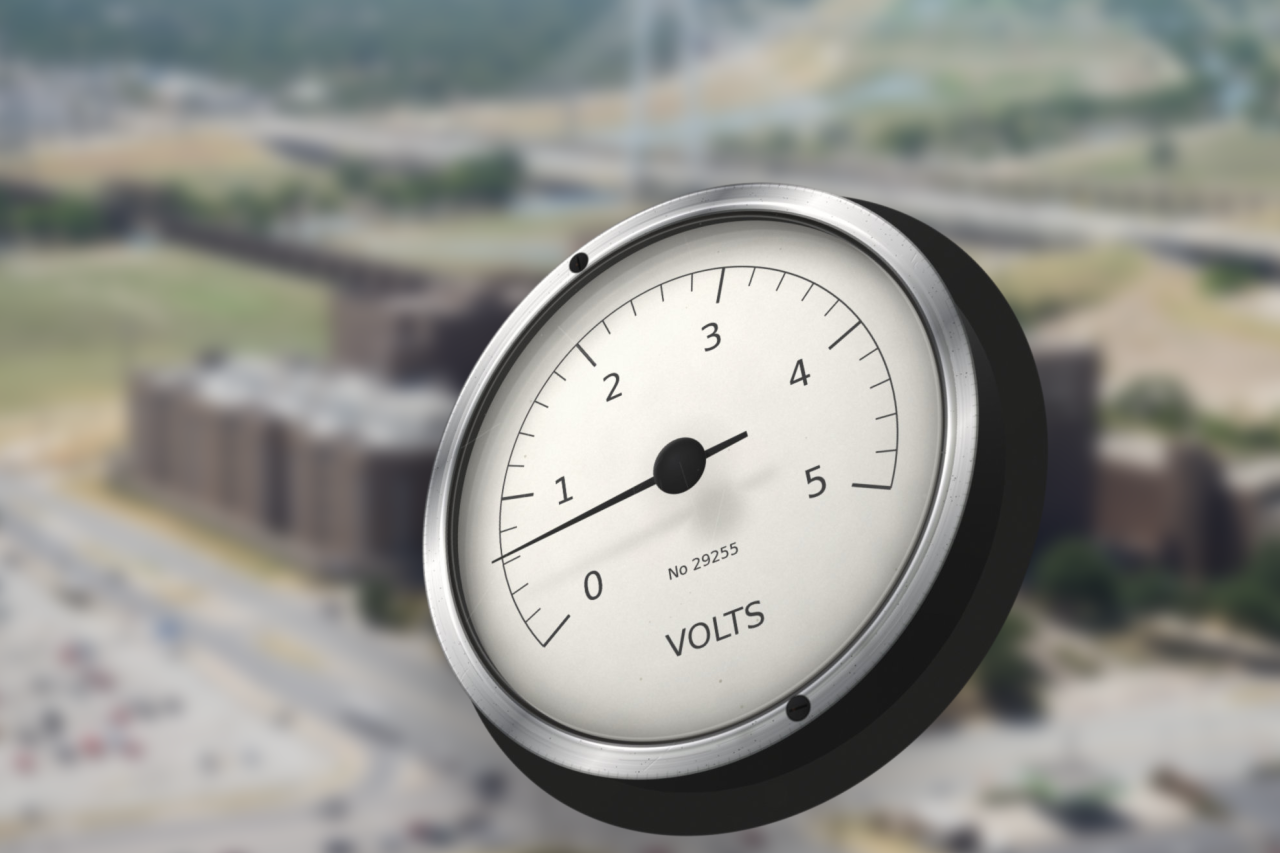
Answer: 0.6 V
